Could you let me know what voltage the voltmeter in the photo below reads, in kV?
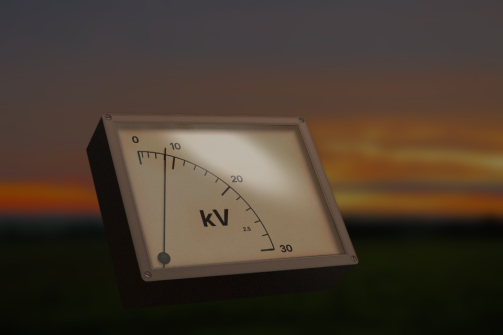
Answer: 8 kV
